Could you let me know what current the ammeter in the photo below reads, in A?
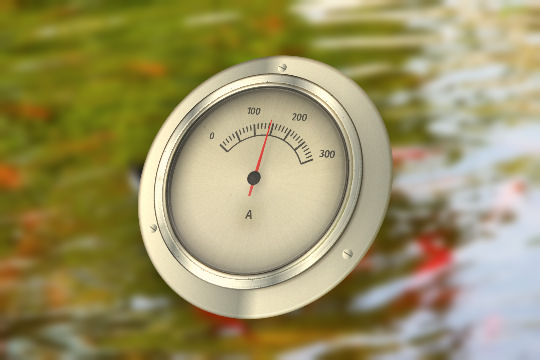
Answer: 150 A
